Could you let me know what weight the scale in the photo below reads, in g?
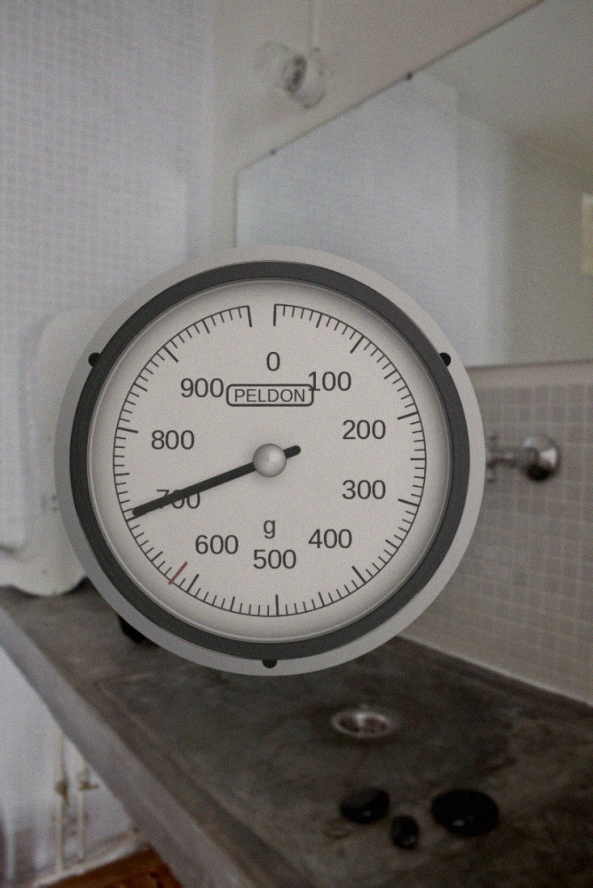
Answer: 705 g
